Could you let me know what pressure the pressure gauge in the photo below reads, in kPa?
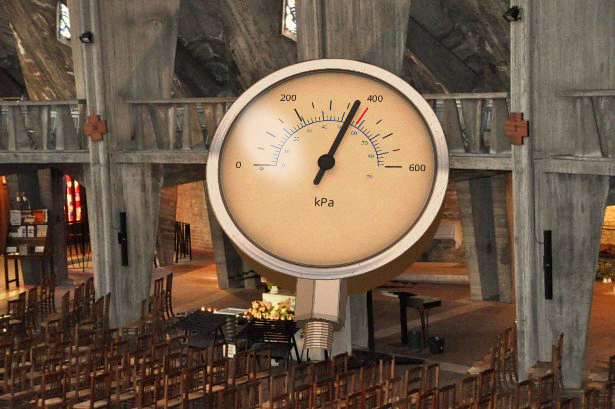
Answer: 375 kPa
